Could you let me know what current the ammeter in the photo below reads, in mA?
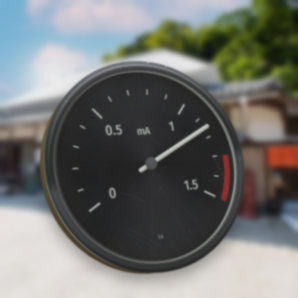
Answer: 1.15 mA
